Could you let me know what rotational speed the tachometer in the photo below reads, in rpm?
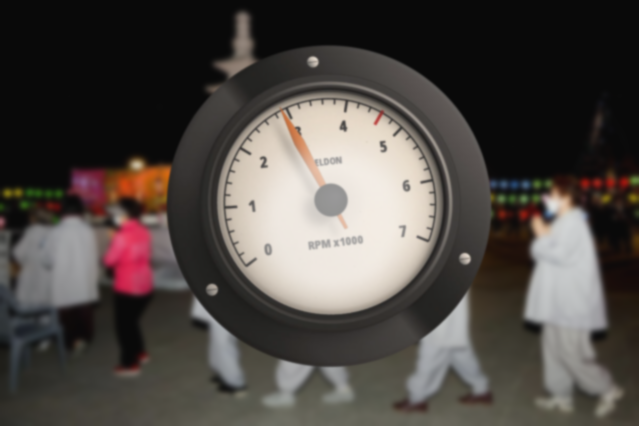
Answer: 2900 rpm
